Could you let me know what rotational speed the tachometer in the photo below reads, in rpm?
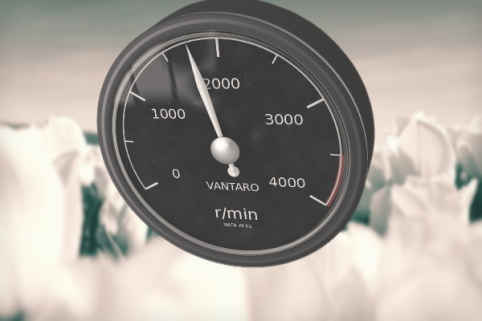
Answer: 1750 rpm
